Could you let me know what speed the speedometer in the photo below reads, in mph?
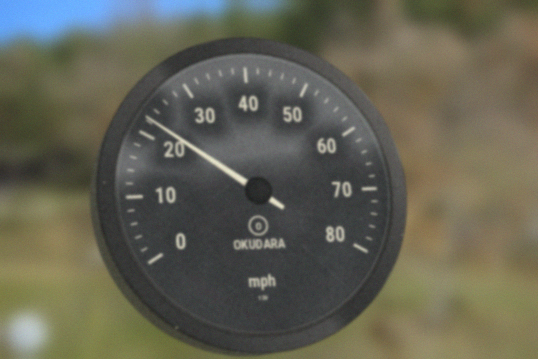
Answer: 22 mph
